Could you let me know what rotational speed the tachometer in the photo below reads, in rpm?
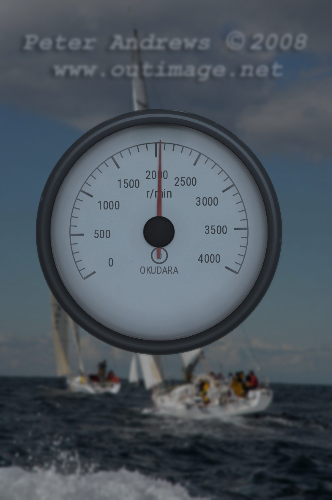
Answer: 2050 rpm
